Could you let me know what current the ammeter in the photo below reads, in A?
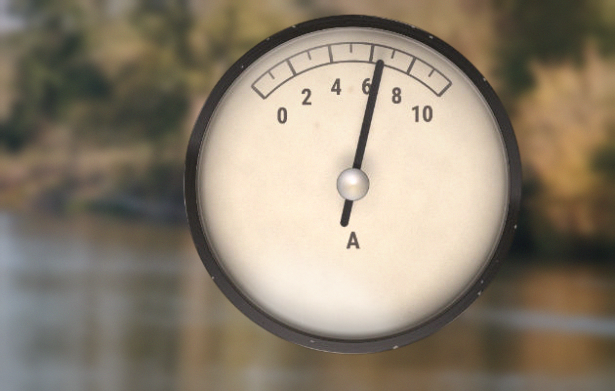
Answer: 6.5 A
